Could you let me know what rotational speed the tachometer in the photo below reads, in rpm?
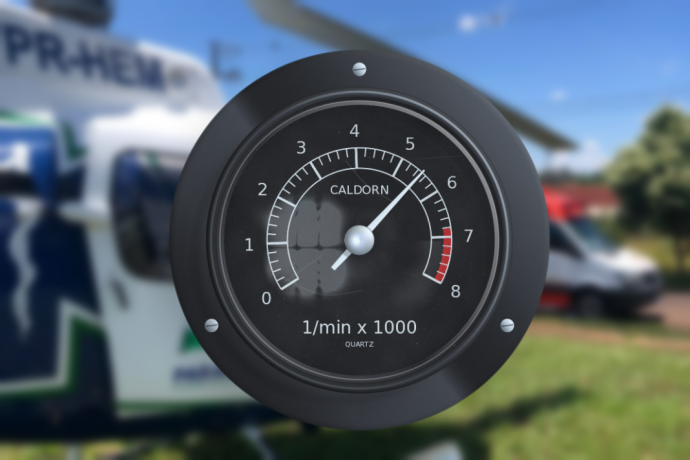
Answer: 5500 rpm
